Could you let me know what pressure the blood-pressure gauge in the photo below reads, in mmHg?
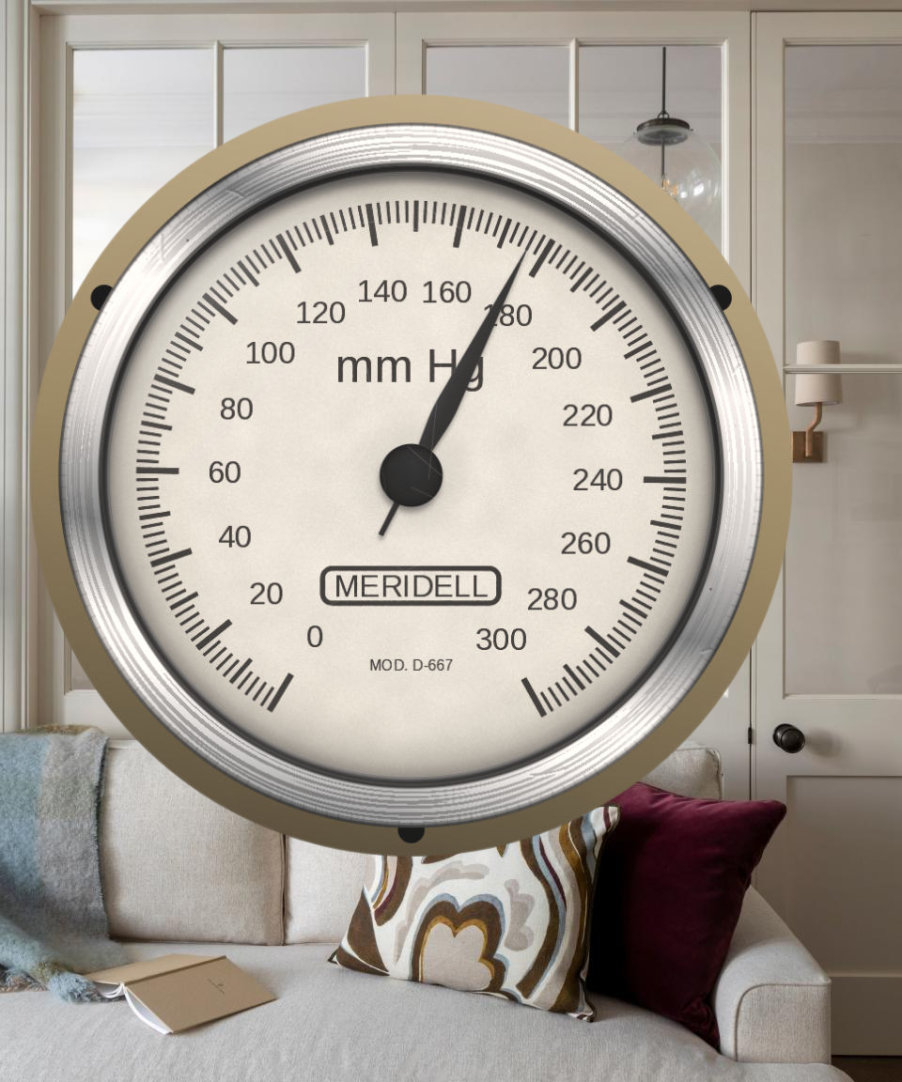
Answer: 176 mmHg
